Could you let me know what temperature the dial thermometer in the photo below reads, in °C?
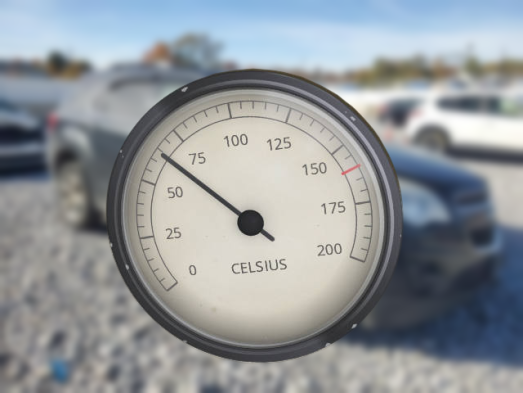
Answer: 65 °C
